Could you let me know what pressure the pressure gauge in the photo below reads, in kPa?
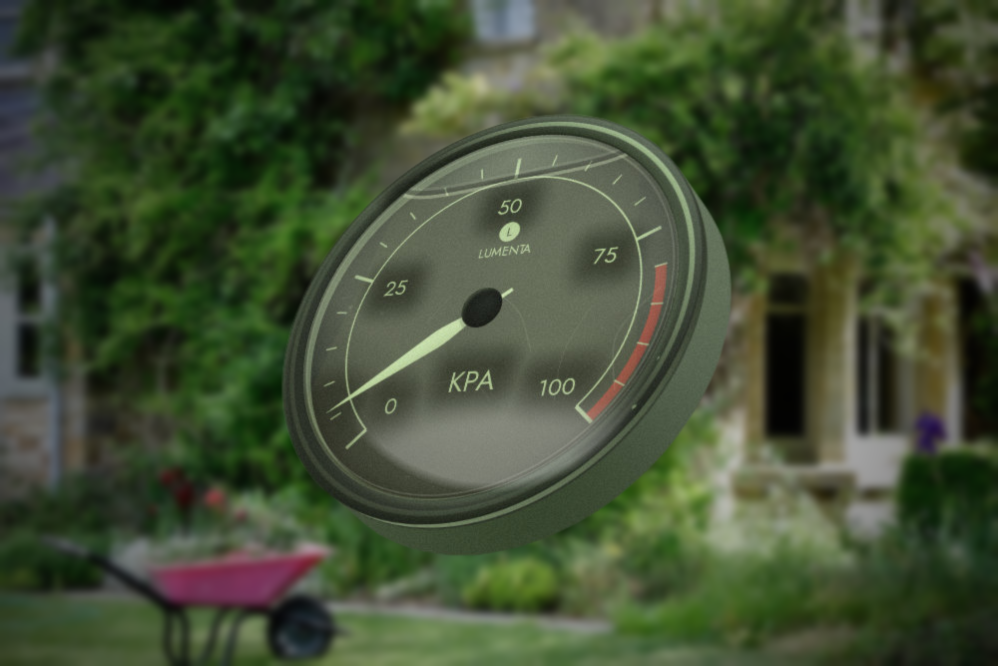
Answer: 5 kPa
